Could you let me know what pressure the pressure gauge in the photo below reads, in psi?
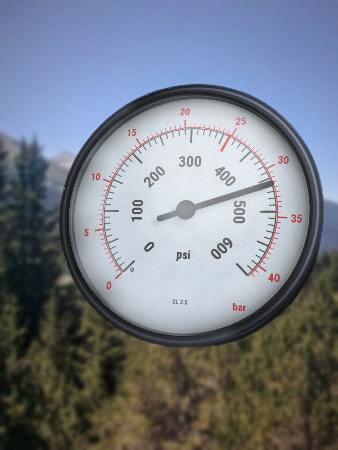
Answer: 460 psi
